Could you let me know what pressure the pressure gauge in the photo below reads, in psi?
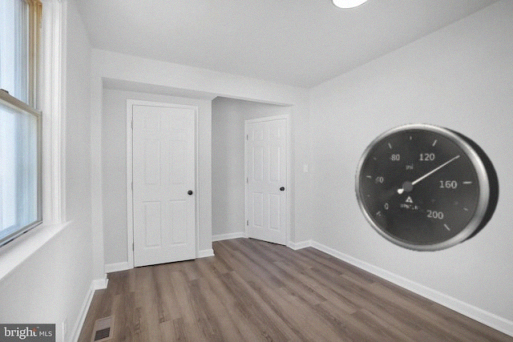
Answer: 140 psi
